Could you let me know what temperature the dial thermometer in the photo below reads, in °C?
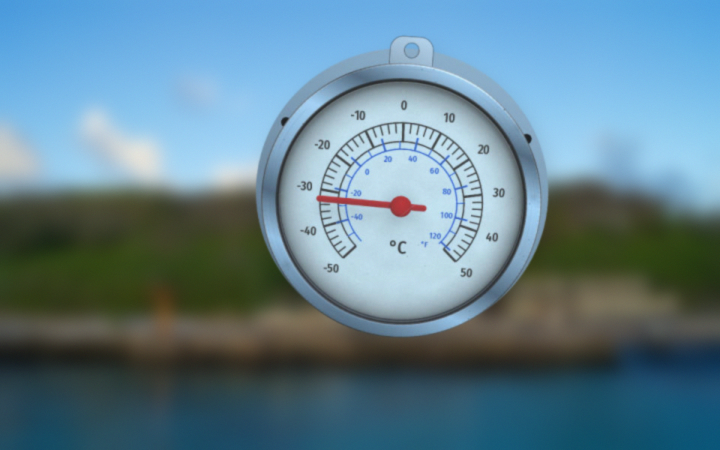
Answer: -32 °C
